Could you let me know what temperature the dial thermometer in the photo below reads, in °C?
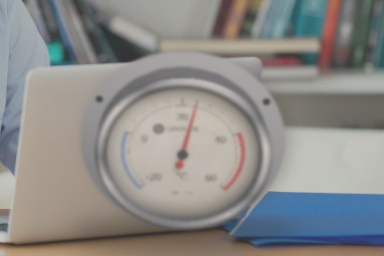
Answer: 24 °C
